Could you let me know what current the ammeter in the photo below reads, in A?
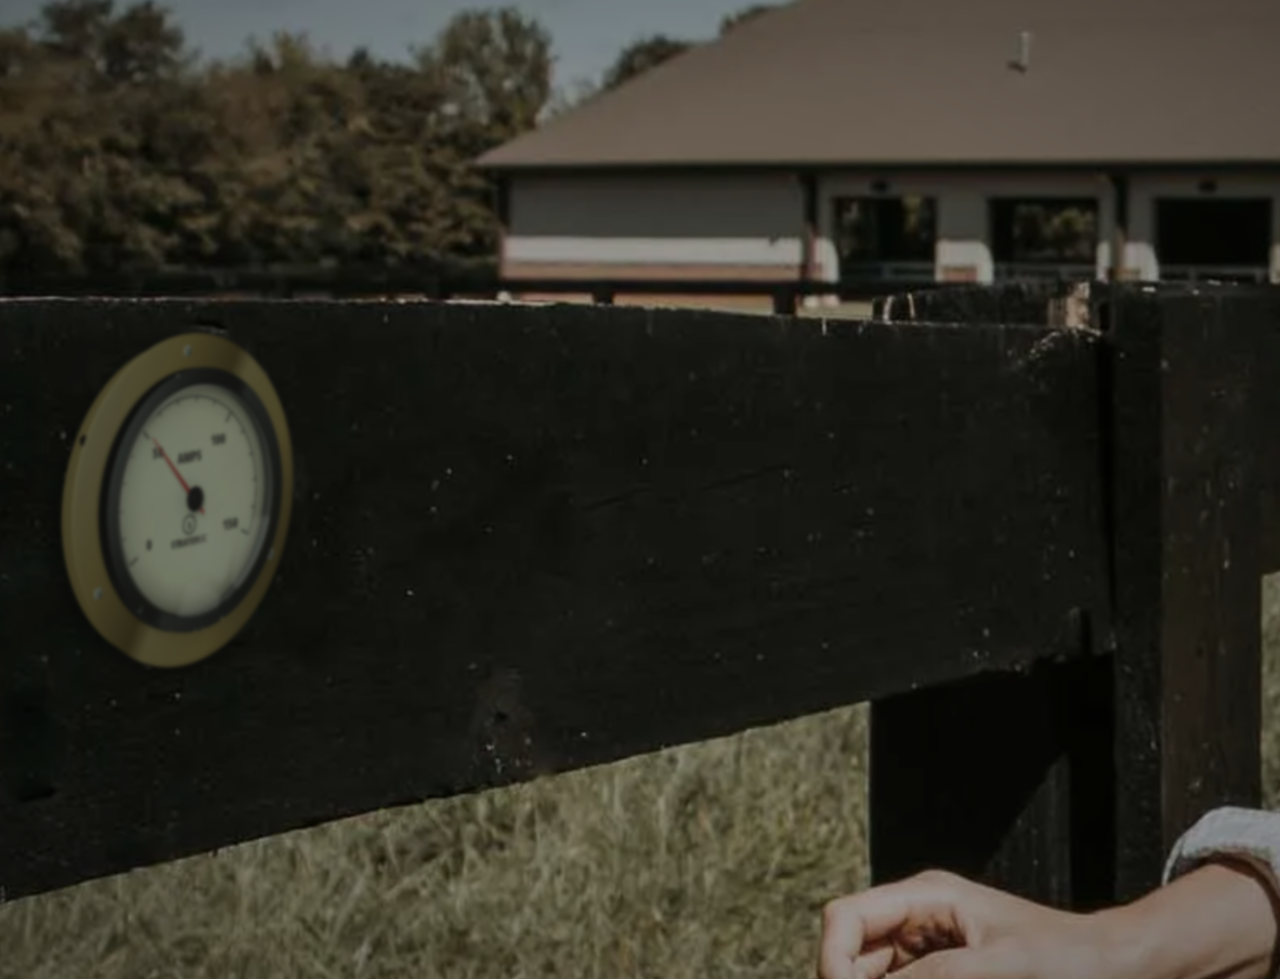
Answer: 50 A
